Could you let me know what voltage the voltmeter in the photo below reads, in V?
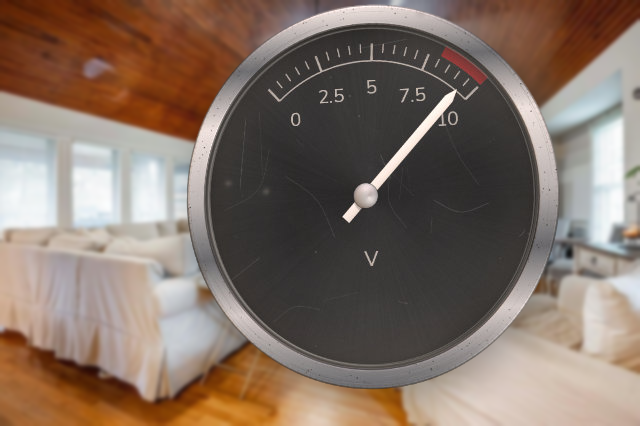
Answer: 9.5 V
